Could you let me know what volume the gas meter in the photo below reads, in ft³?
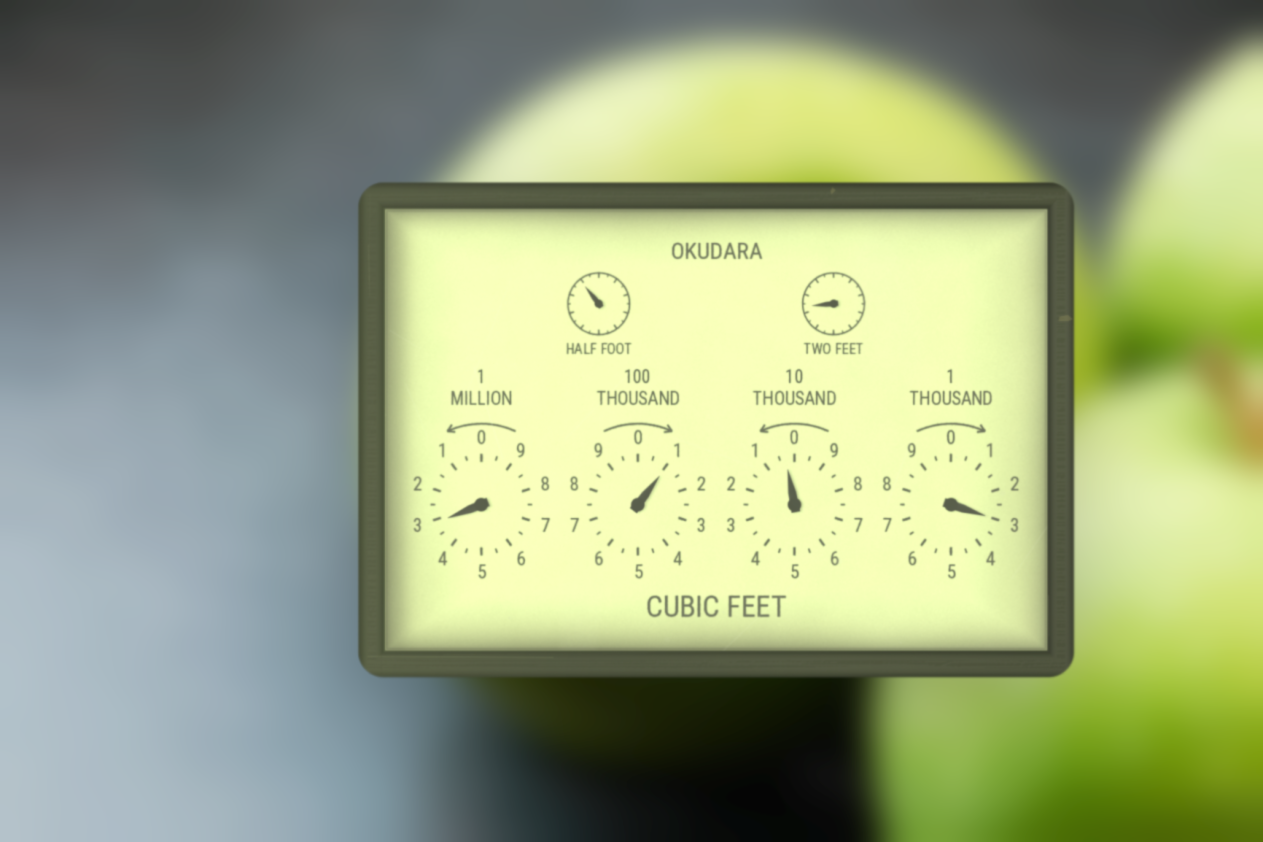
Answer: 310300 ft³
